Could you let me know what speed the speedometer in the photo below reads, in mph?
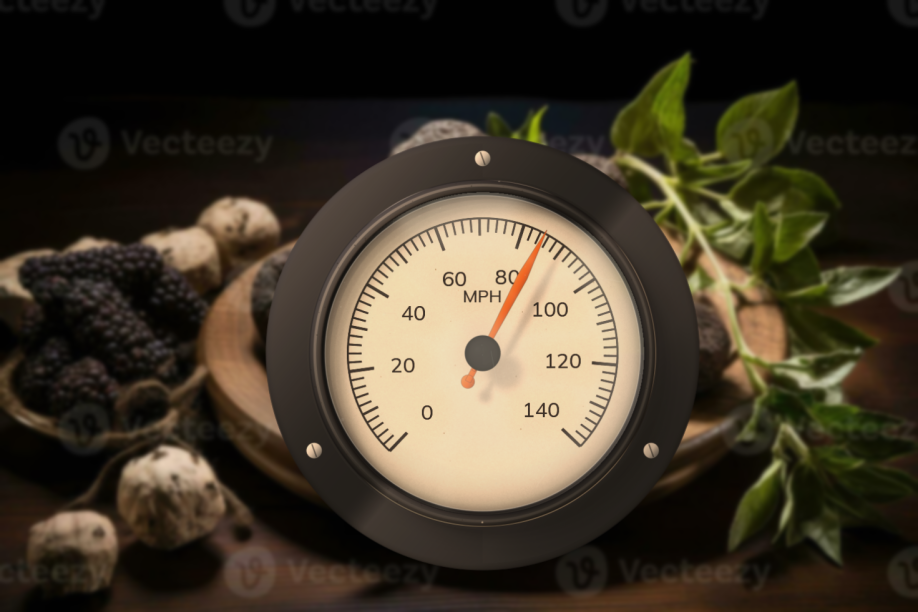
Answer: 85 mph
